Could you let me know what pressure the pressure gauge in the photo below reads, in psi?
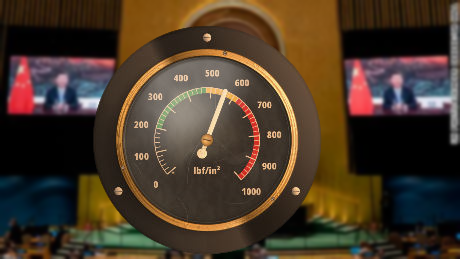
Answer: 560 psi
